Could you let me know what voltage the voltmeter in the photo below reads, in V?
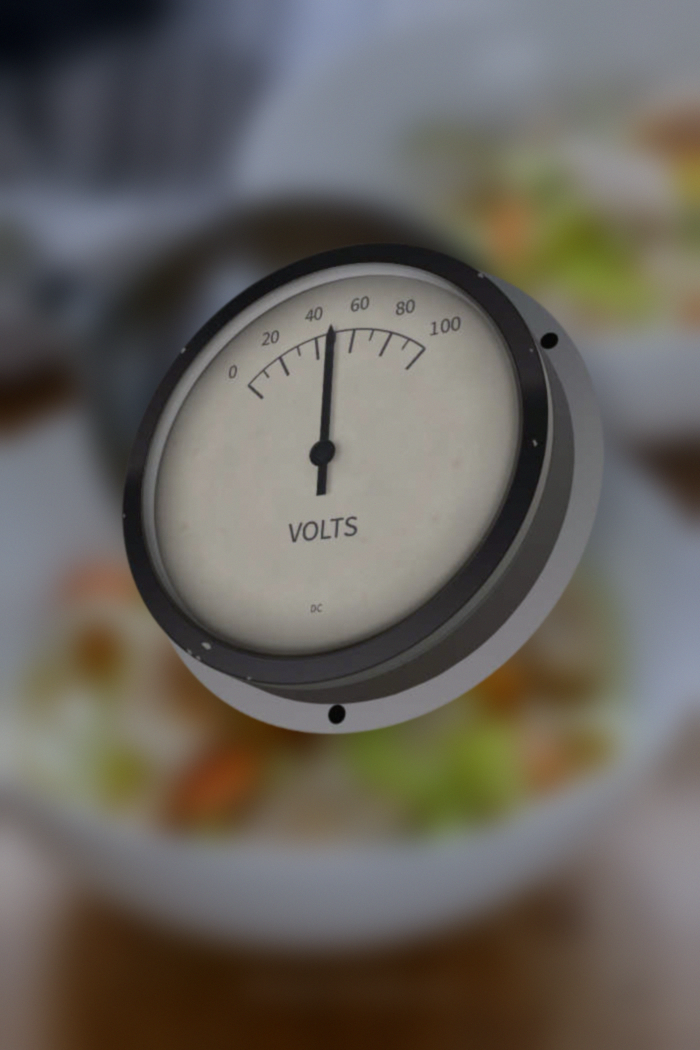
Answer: 50 V
